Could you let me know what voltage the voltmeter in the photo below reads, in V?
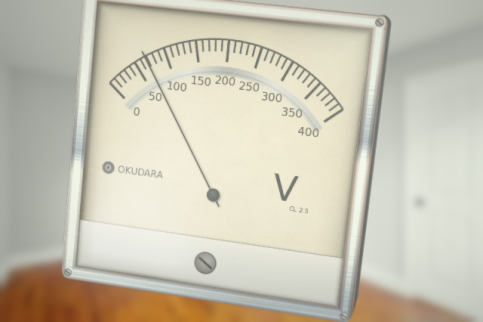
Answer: 70 V
